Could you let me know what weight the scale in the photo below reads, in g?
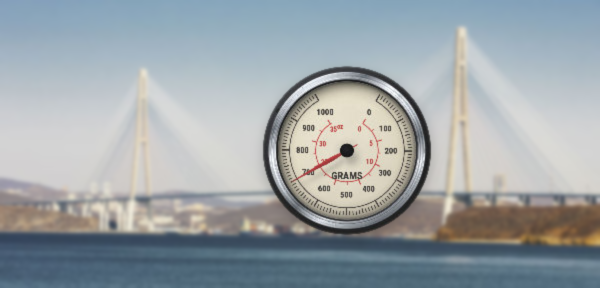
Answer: 700 g
